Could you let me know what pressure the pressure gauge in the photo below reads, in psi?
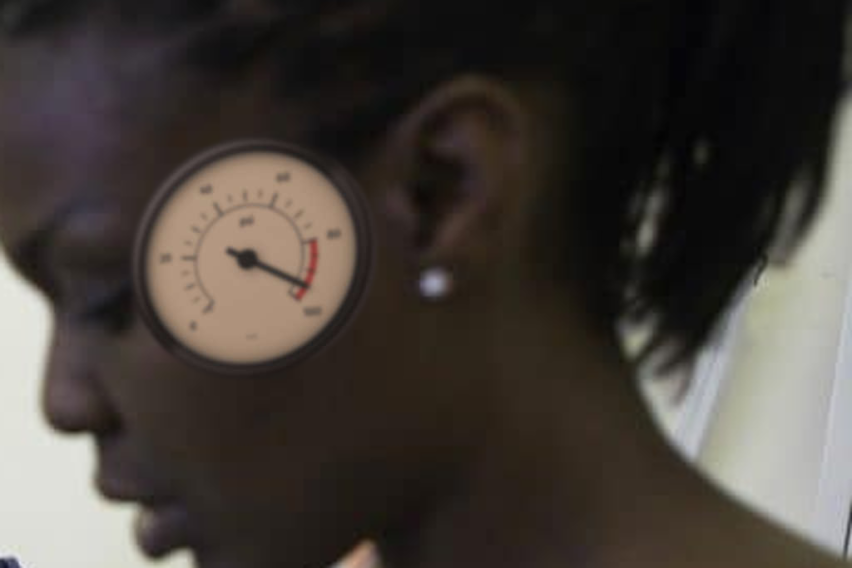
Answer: 95 psi
